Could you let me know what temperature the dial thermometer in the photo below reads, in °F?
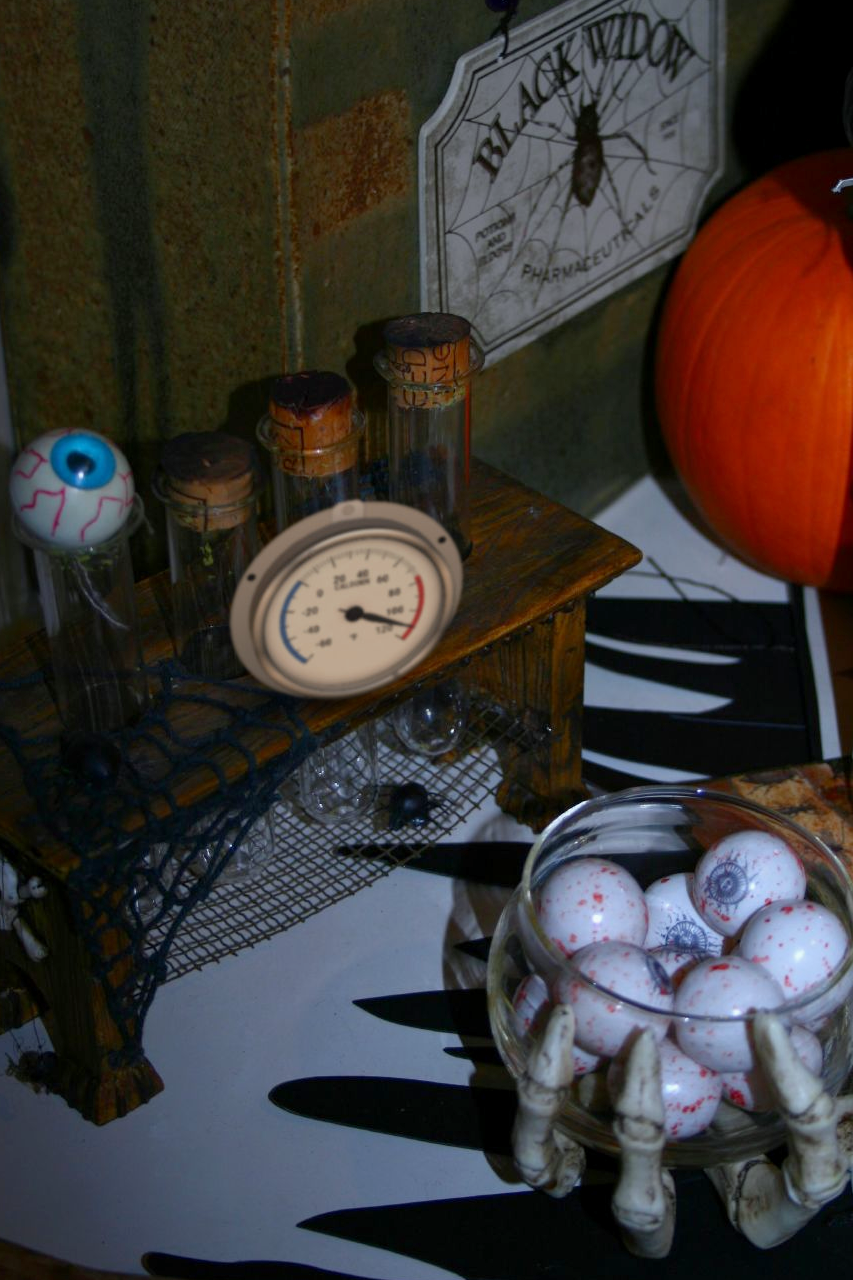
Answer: 110 °F
